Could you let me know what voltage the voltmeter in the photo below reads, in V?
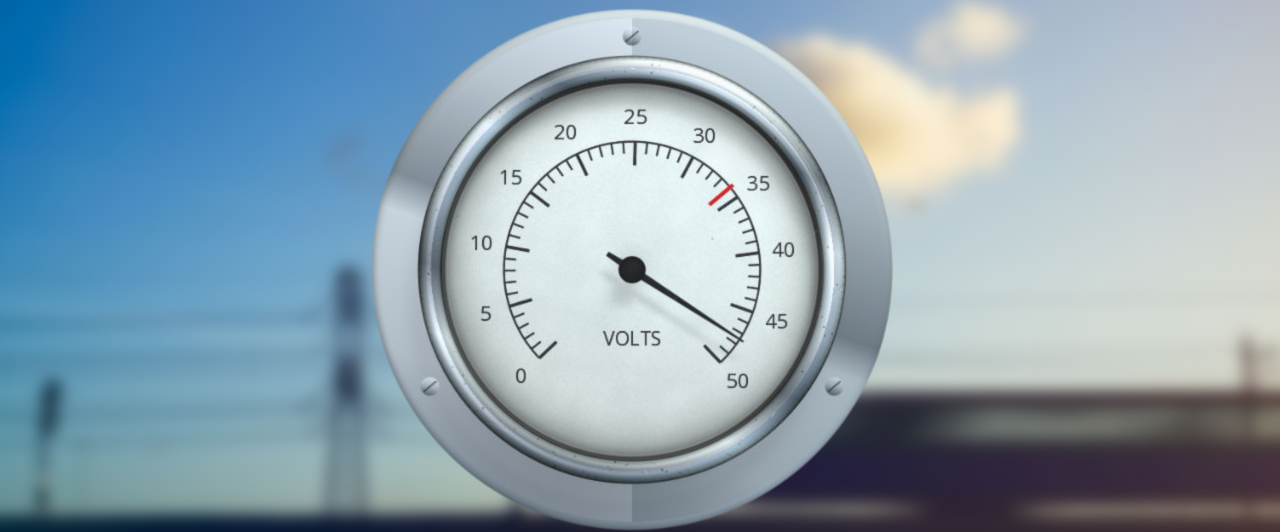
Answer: 47.5 V
